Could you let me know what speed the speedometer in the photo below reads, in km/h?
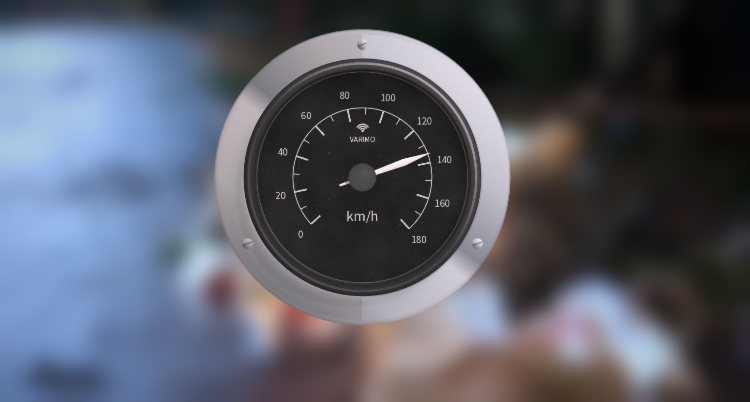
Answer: 135 km/h
